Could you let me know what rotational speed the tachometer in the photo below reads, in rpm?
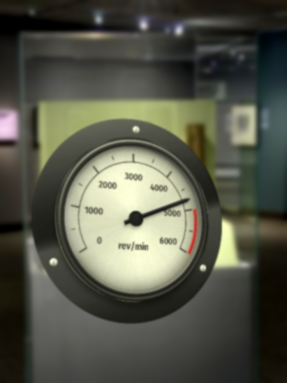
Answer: 4750 rpm
